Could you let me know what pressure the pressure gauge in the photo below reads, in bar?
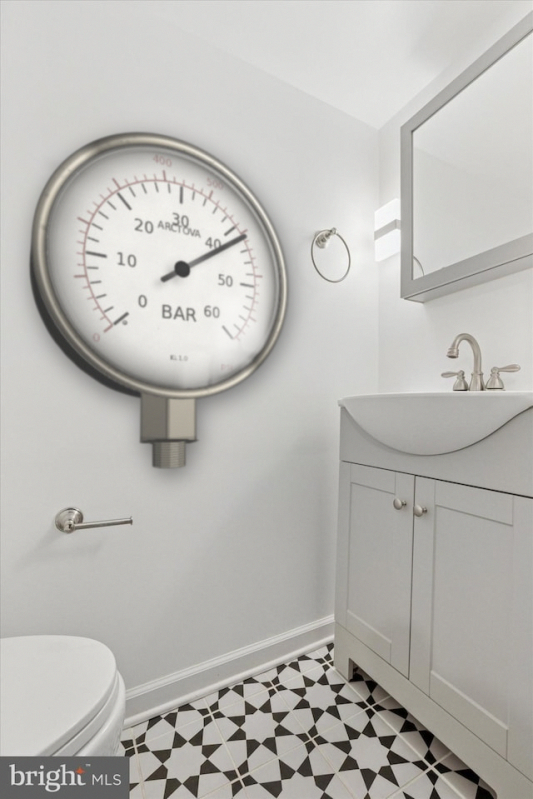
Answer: 42 bar
